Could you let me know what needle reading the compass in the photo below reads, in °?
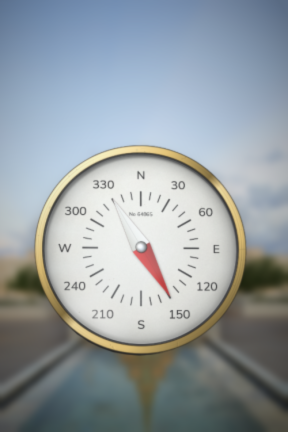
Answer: 150 °
